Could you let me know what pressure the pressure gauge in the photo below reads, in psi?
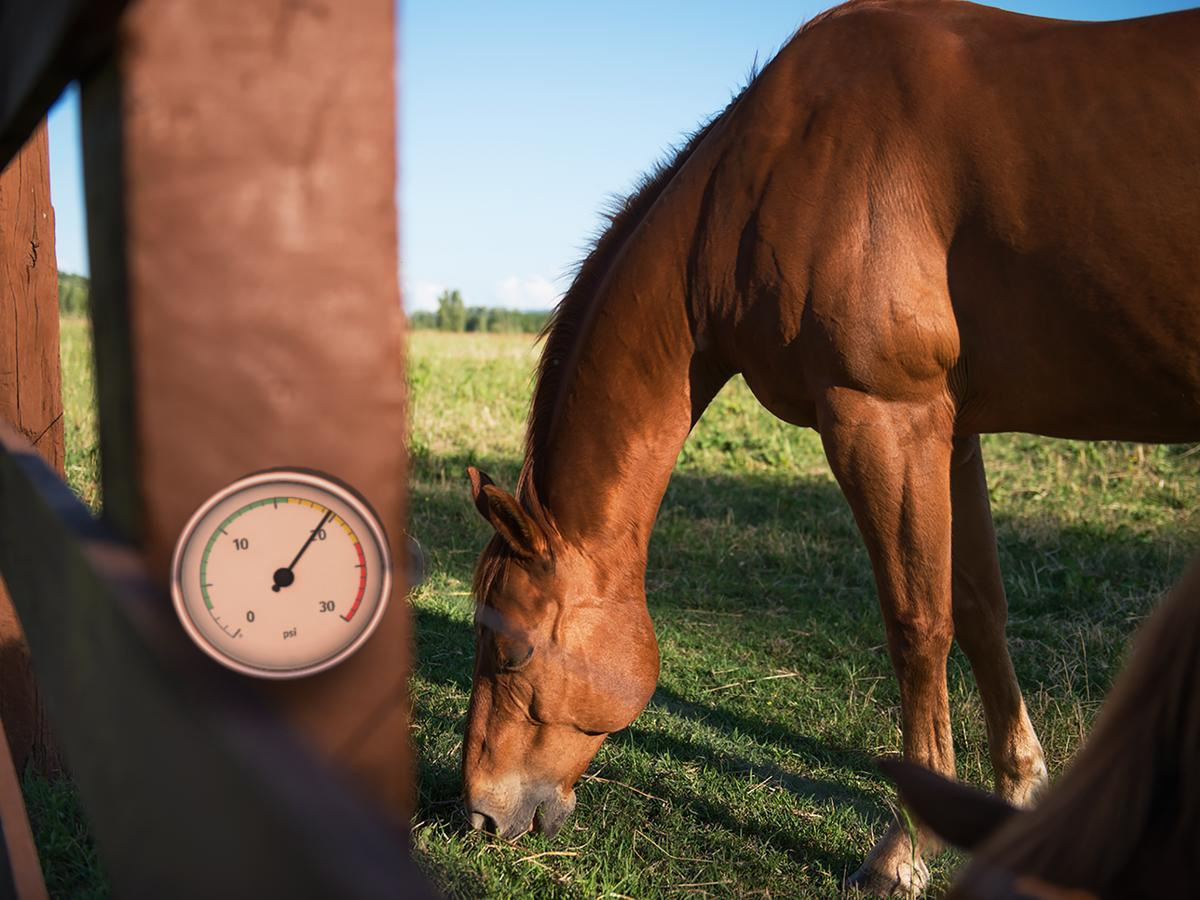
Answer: 19.5 psi
